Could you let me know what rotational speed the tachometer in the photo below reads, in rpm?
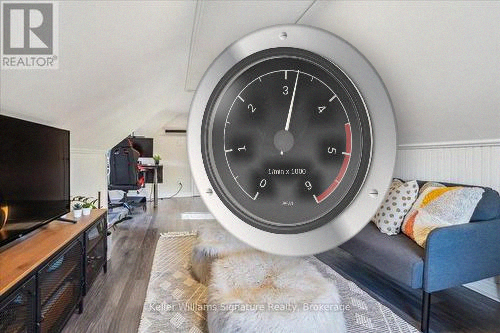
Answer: 3250 rpm
